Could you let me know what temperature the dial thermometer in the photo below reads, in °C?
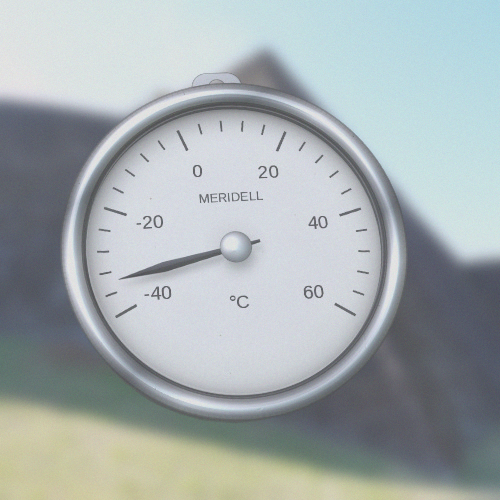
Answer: -34 °C
